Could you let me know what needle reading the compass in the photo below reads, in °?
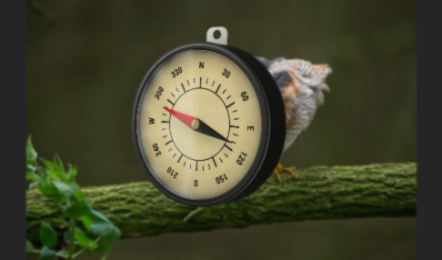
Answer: 290 °
